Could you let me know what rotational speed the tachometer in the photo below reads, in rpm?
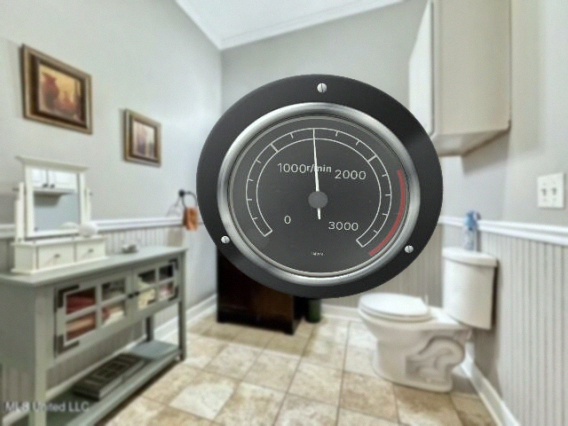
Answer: 1400 rpm
